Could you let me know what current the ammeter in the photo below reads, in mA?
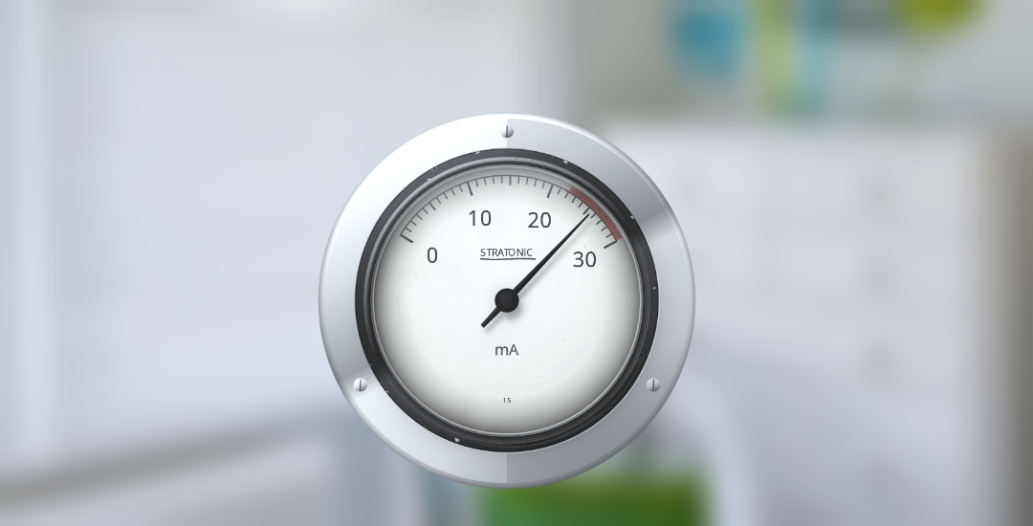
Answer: 25.5 mA
